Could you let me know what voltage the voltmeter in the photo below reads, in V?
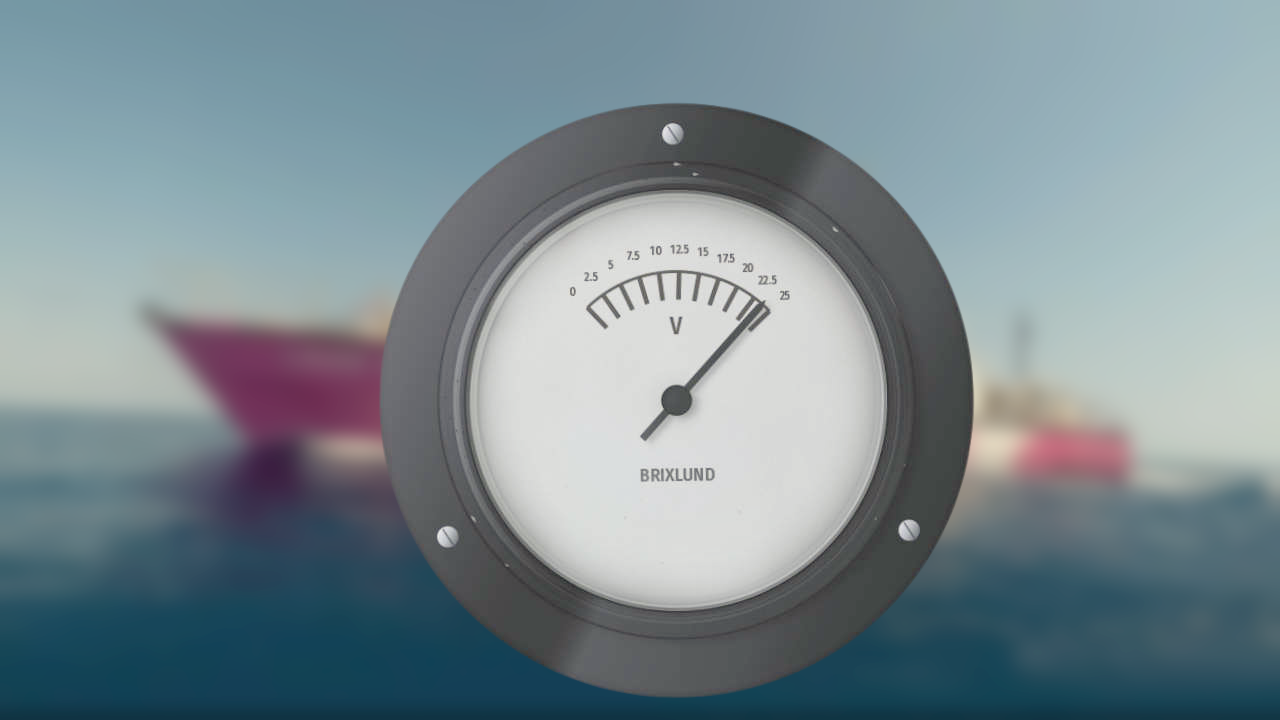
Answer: 23.75 V
